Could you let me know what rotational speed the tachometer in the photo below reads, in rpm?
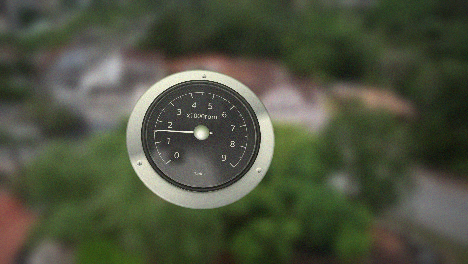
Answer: 1500 rpm
